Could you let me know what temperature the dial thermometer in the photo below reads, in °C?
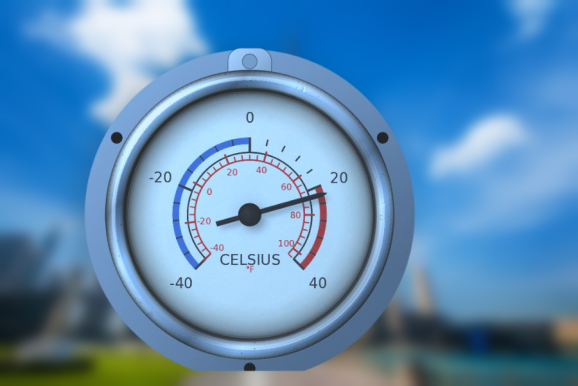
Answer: 22 °C
